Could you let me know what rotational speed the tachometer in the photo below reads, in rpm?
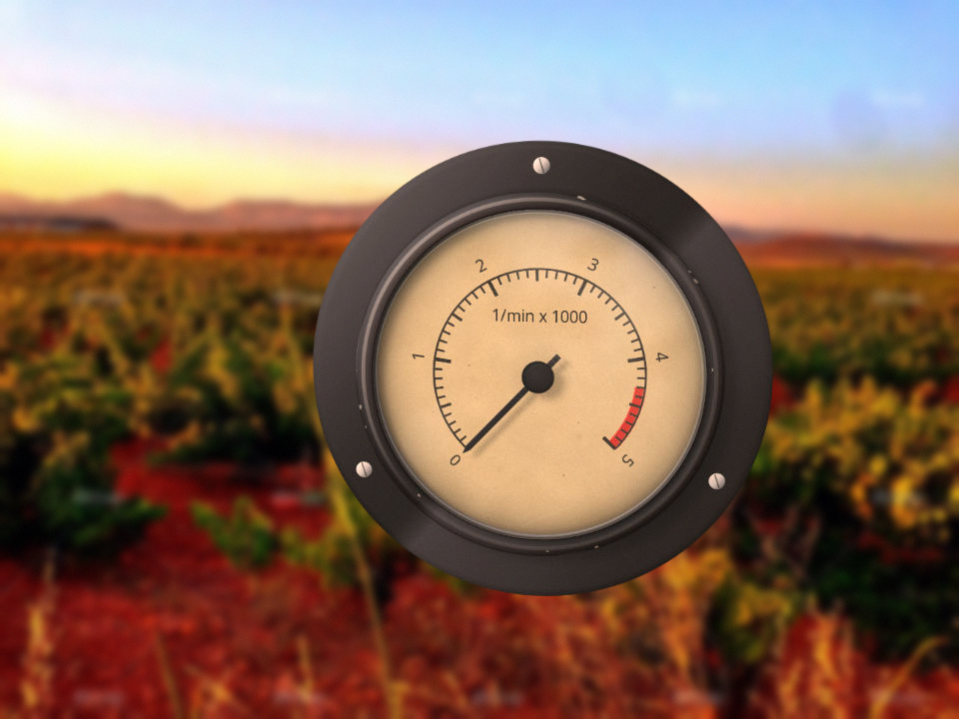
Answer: 0 rpm
